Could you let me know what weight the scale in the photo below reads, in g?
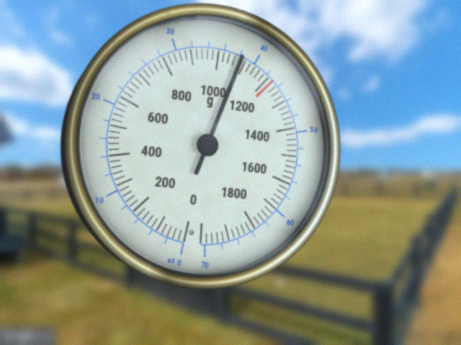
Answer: 1080 g
